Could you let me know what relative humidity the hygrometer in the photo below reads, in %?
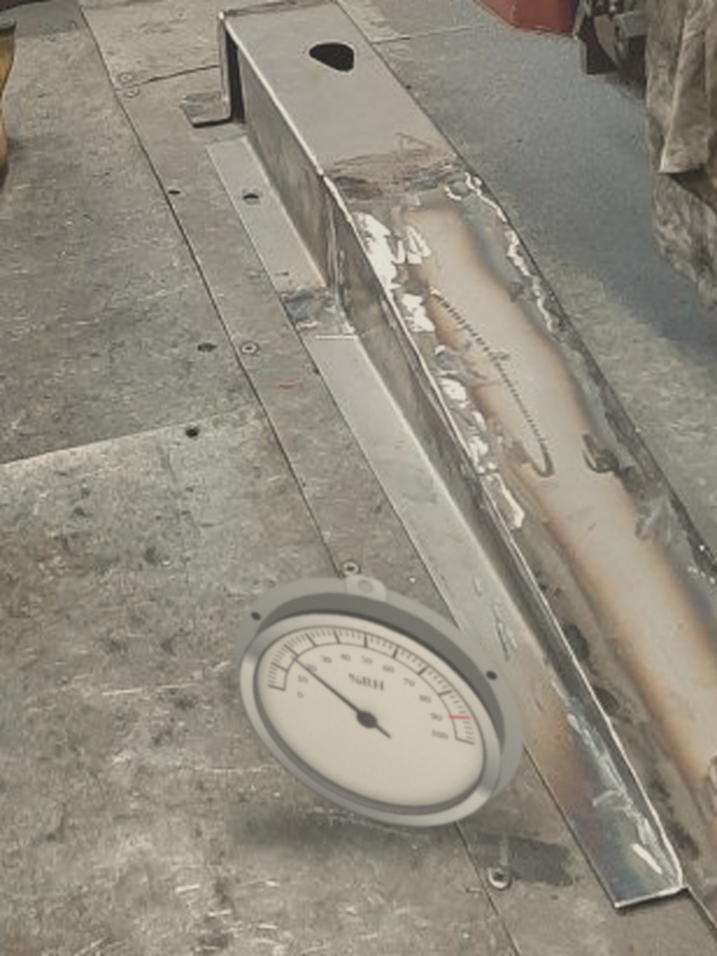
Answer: 20 %
